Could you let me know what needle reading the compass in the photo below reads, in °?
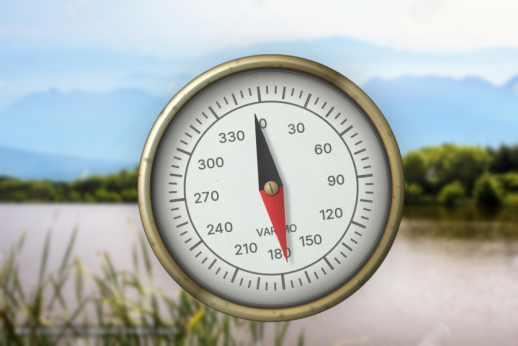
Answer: 175 °
